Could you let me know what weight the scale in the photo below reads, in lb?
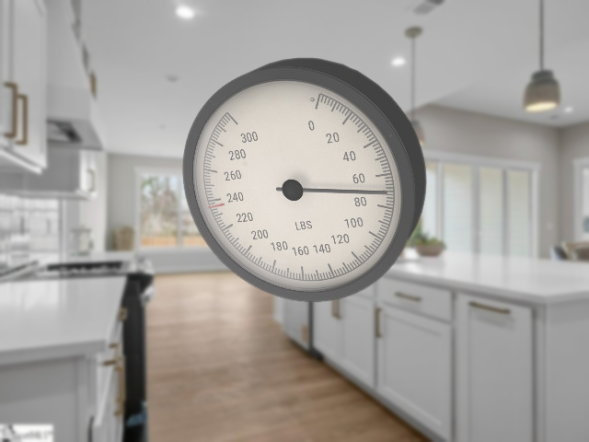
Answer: 70 lb
